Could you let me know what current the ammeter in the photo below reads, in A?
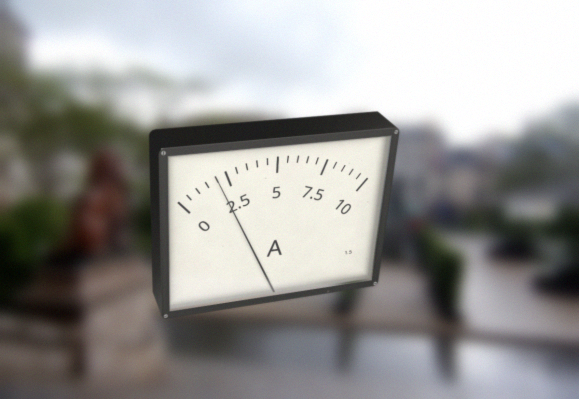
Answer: 2 A
